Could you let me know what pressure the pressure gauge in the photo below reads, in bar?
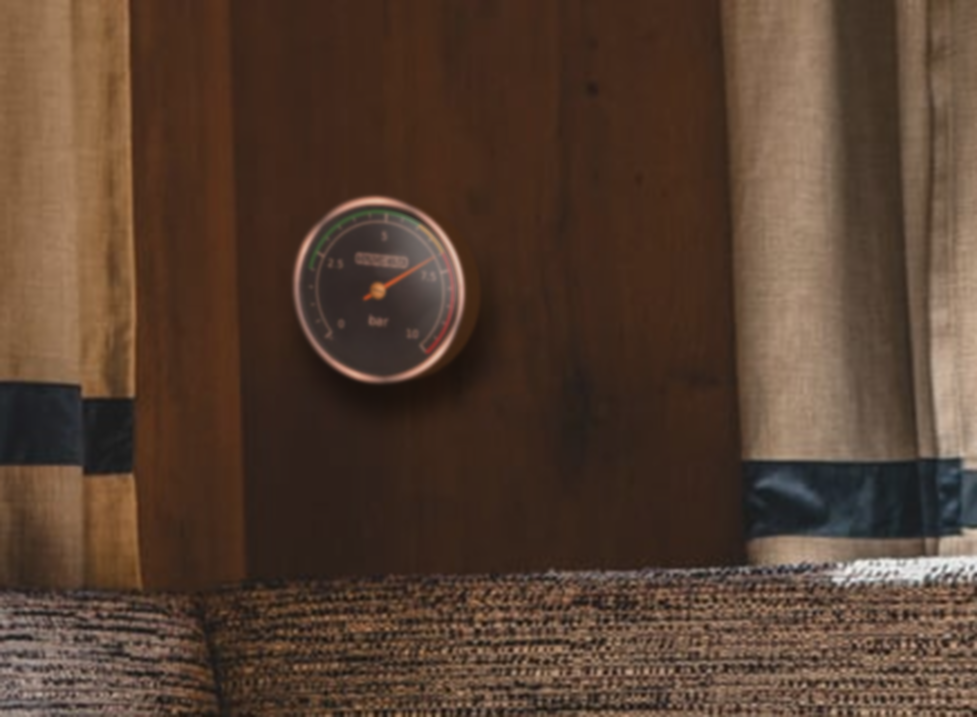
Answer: 7 bar
